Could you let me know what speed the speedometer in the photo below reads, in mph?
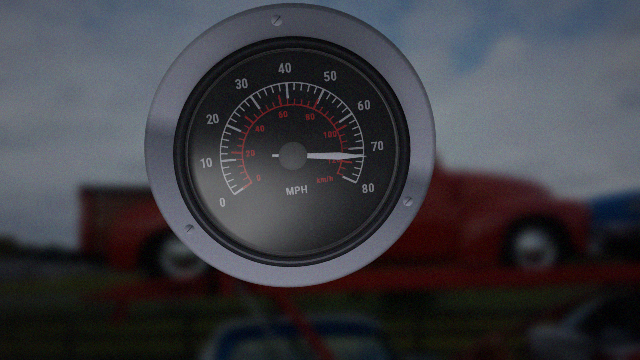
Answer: 72 mph
